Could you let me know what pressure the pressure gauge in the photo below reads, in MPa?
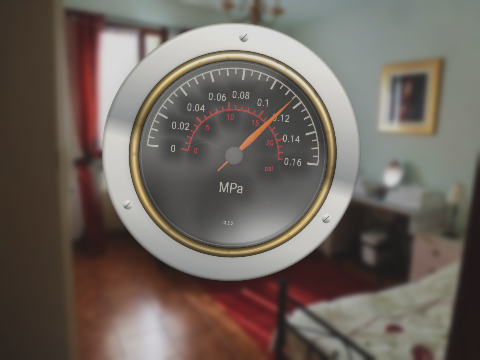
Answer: 0.115 MPa
